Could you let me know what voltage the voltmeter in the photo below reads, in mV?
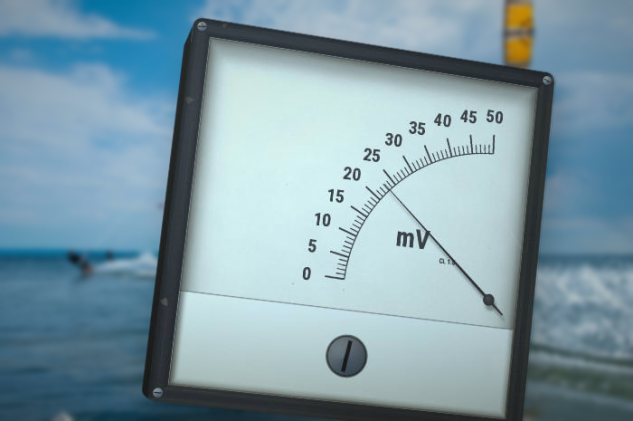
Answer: 23 mV
